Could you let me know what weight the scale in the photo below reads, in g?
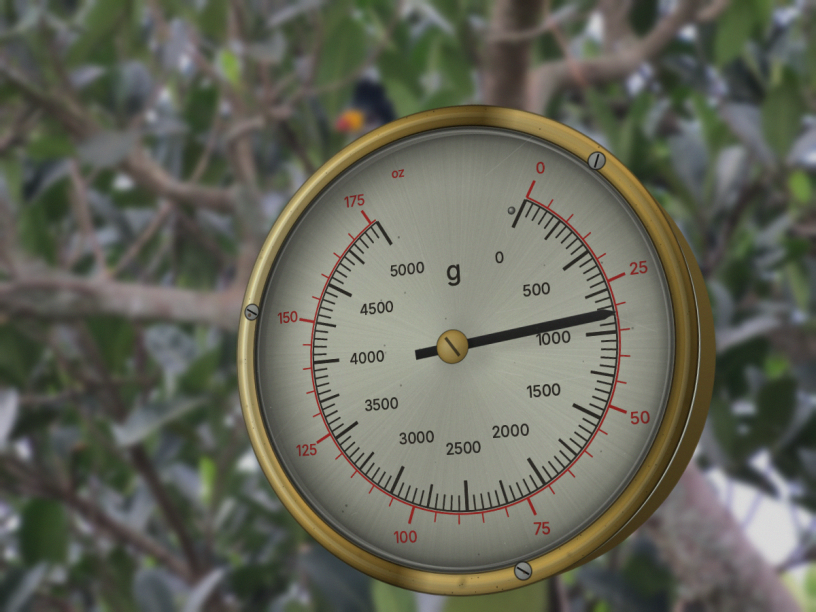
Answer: 900 g
